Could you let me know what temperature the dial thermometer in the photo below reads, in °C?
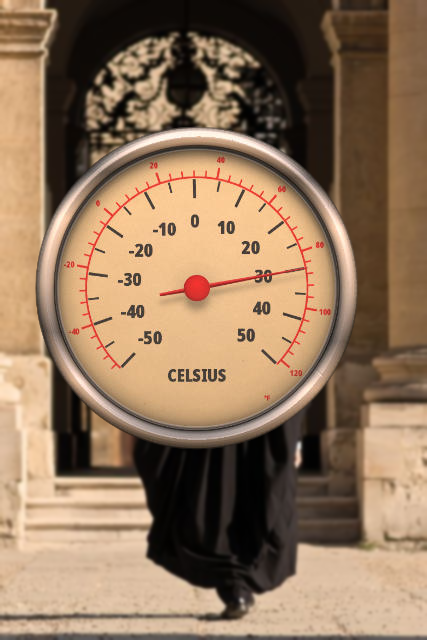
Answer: 30 °C
